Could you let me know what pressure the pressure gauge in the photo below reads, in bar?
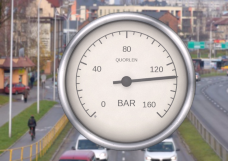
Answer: 130 bar
